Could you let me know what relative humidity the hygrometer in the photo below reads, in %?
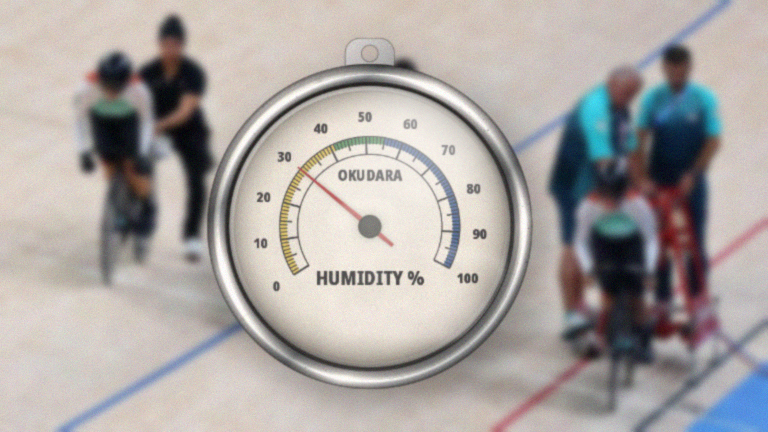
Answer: 30 %
